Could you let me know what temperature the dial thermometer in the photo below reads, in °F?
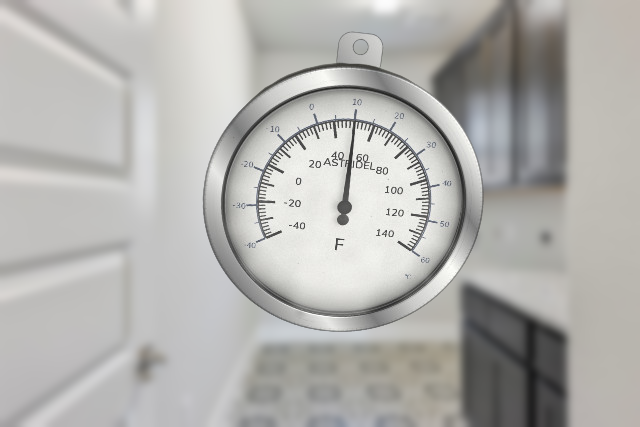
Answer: 50 °F
